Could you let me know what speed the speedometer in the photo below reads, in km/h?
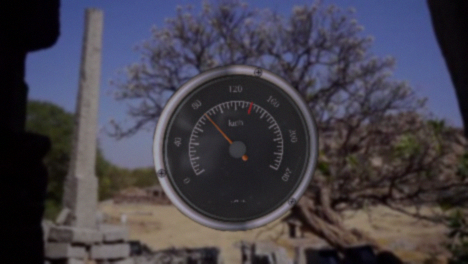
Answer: 80 km/h
